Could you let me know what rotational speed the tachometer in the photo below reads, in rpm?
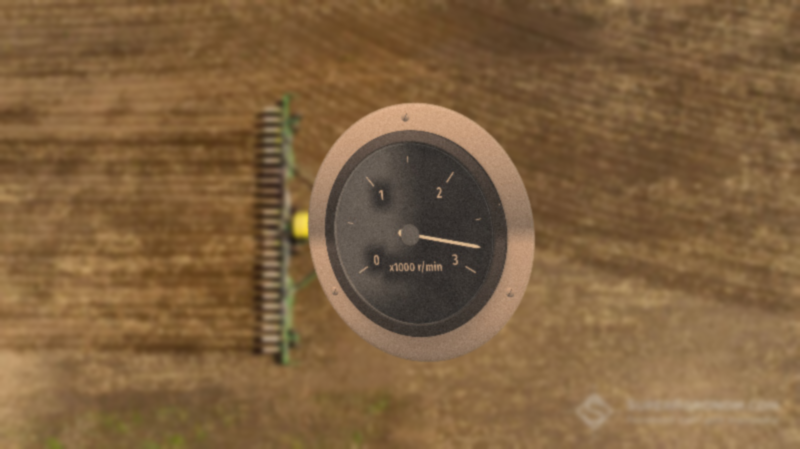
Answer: 2750 rpm
